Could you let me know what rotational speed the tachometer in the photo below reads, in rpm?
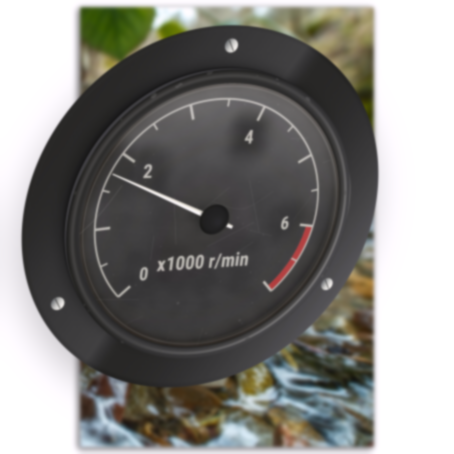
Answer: 1750 rpm
